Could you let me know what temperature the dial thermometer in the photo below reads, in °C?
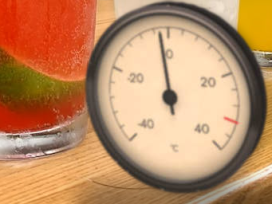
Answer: -2 °C
